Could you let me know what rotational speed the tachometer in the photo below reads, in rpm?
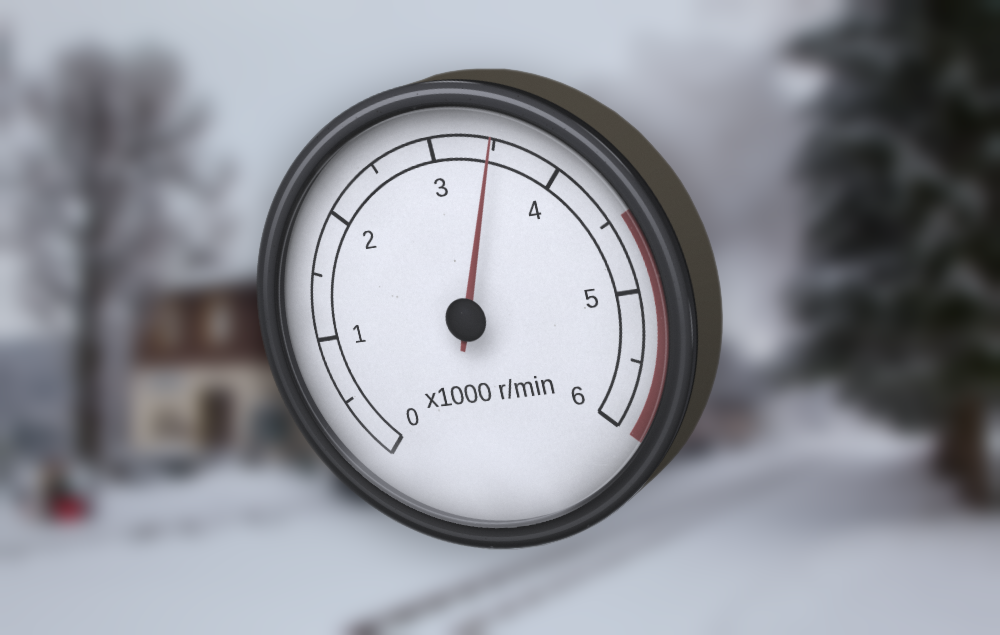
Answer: 3500 rpm
